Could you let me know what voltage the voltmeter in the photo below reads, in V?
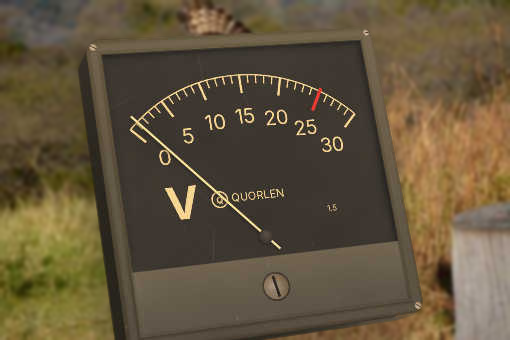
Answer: 1 V
